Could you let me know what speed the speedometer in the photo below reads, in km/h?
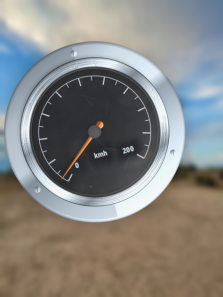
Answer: 5 km/h
